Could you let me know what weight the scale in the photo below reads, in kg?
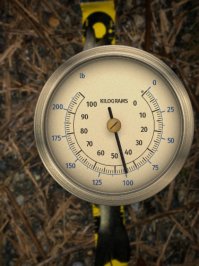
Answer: 45 kg
